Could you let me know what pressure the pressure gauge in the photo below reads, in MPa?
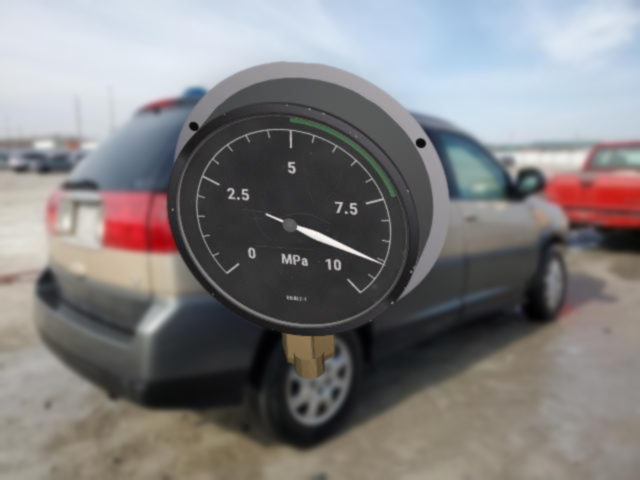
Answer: 9 MPa
